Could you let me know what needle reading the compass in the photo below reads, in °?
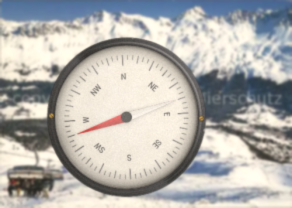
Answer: 255 °
